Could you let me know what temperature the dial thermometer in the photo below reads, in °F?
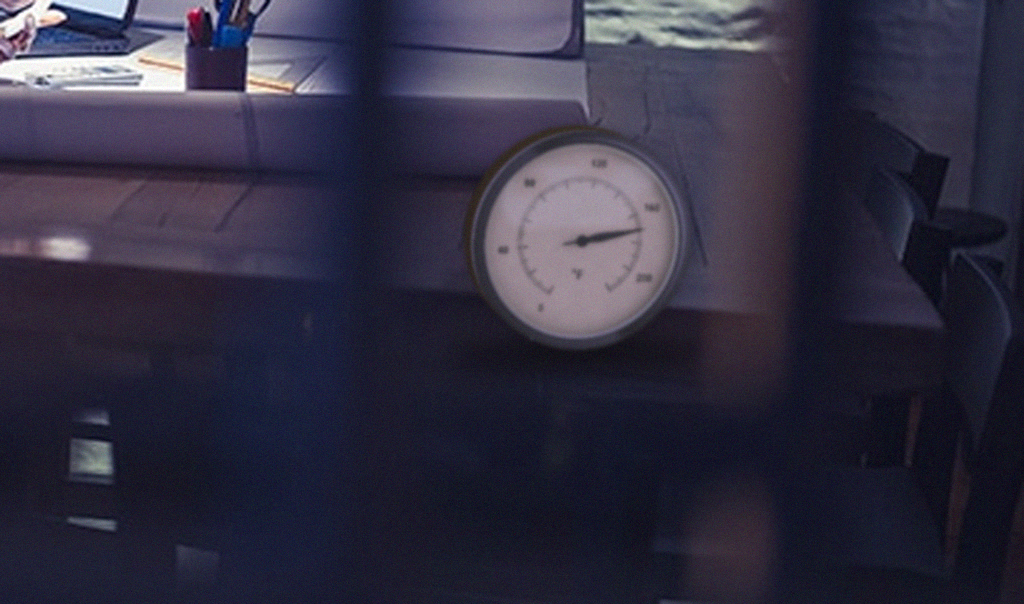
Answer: 170 °F
